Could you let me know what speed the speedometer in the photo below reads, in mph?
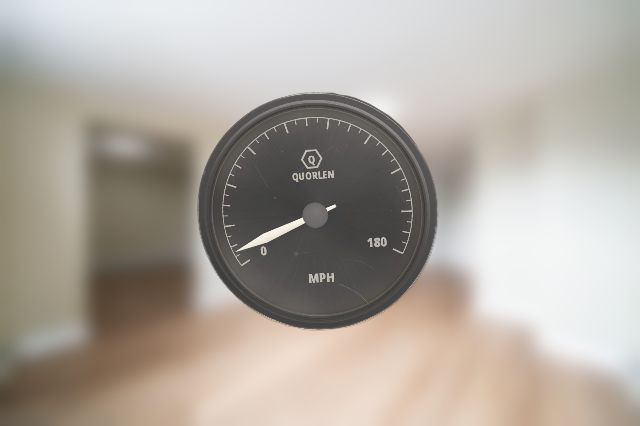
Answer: 7.5 mph
